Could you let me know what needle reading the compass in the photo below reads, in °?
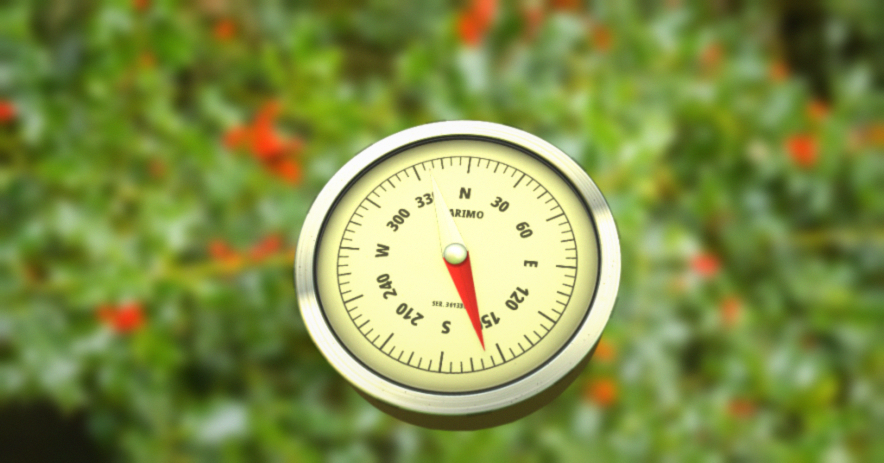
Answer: 157.5 °
